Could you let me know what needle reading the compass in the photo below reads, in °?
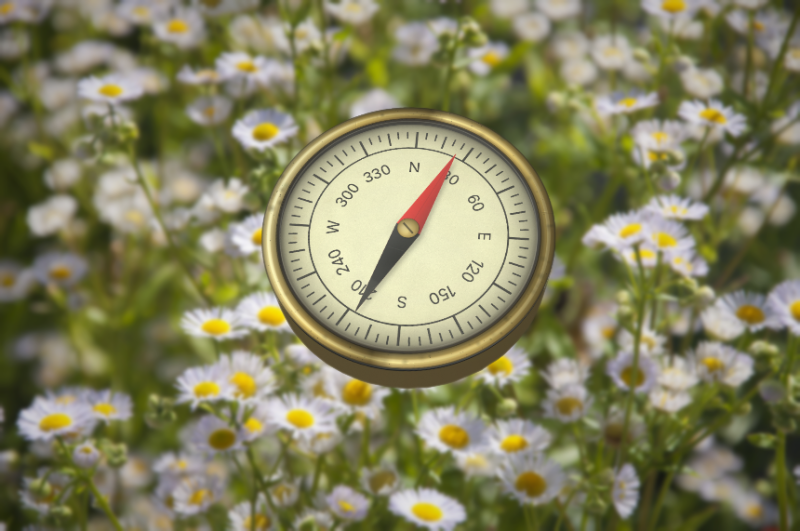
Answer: 25 °
